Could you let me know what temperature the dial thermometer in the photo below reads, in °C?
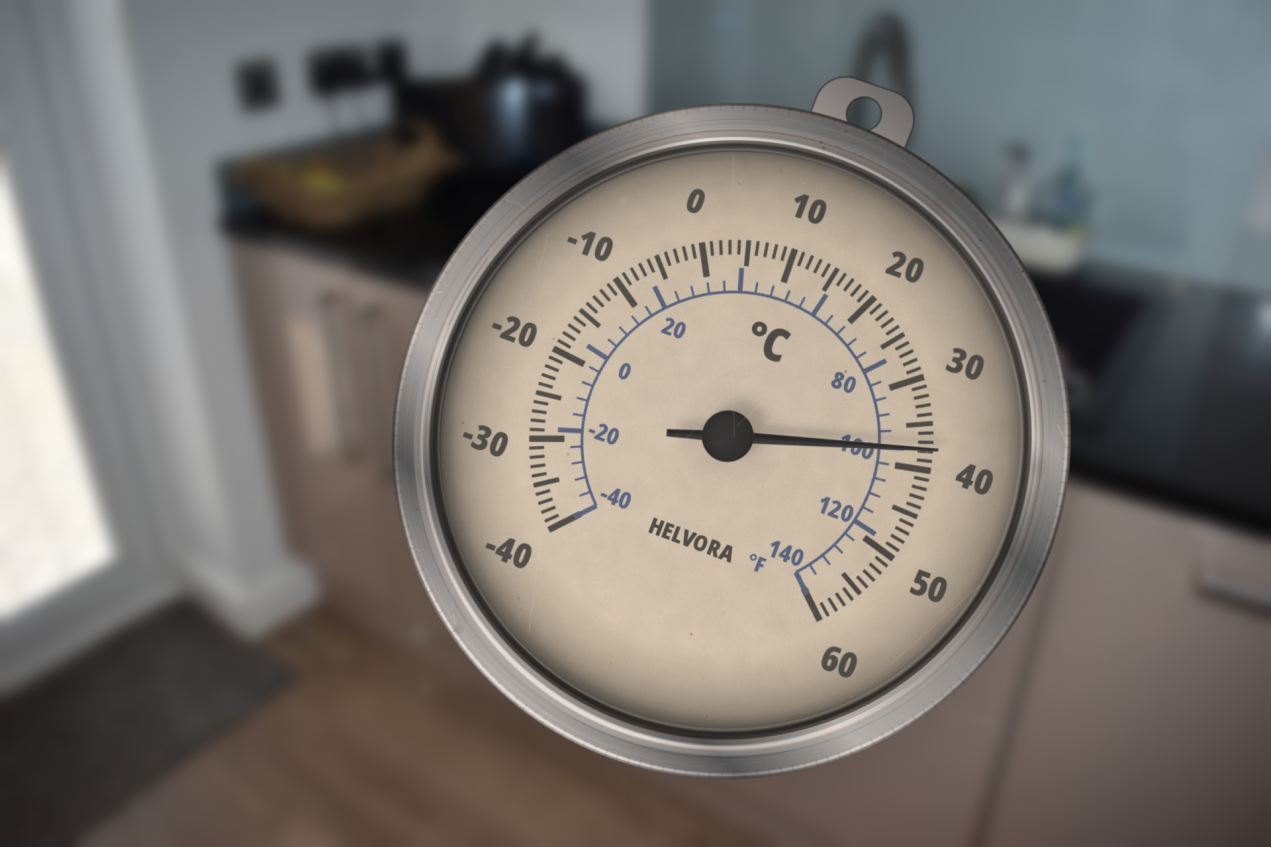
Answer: 38 °C
